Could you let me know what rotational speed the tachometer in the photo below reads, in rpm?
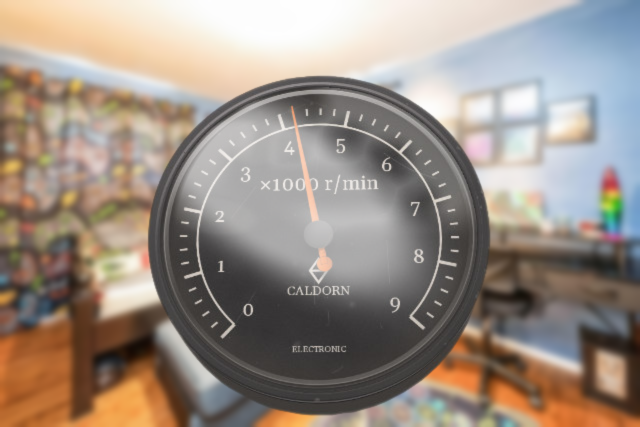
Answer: 4200 rpm
